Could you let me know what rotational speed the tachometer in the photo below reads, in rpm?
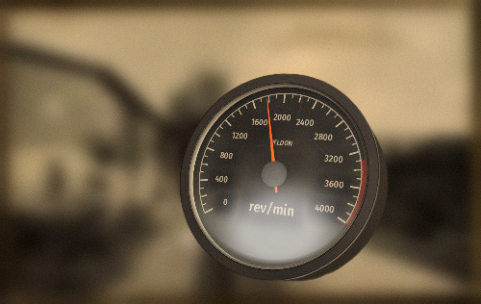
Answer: 1800 rpm
